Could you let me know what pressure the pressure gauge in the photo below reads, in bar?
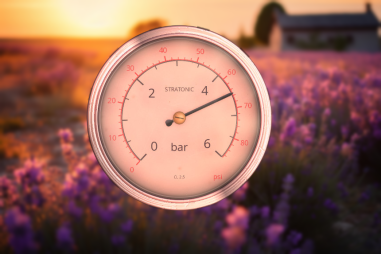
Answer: 4.5 bar
